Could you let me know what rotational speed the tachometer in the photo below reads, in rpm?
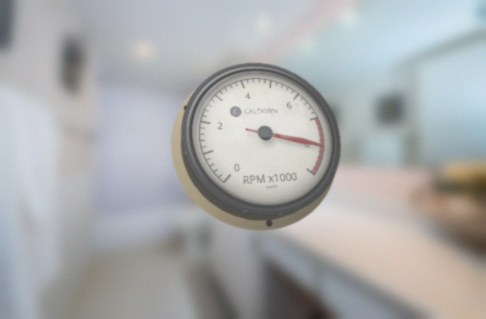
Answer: 8000 rpm
